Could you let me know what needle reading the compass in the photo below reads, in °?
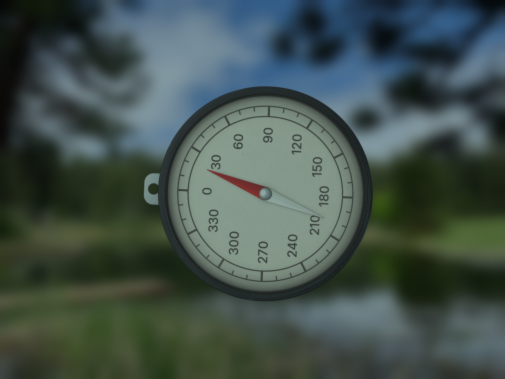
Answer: 20 °
